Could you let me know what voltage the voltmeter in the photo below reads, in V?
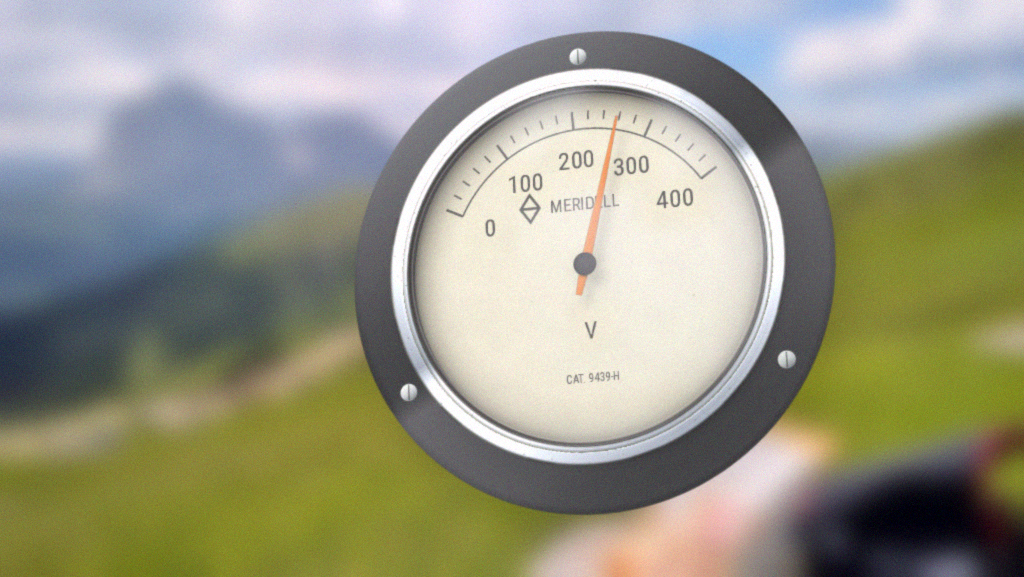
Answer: 260 V
